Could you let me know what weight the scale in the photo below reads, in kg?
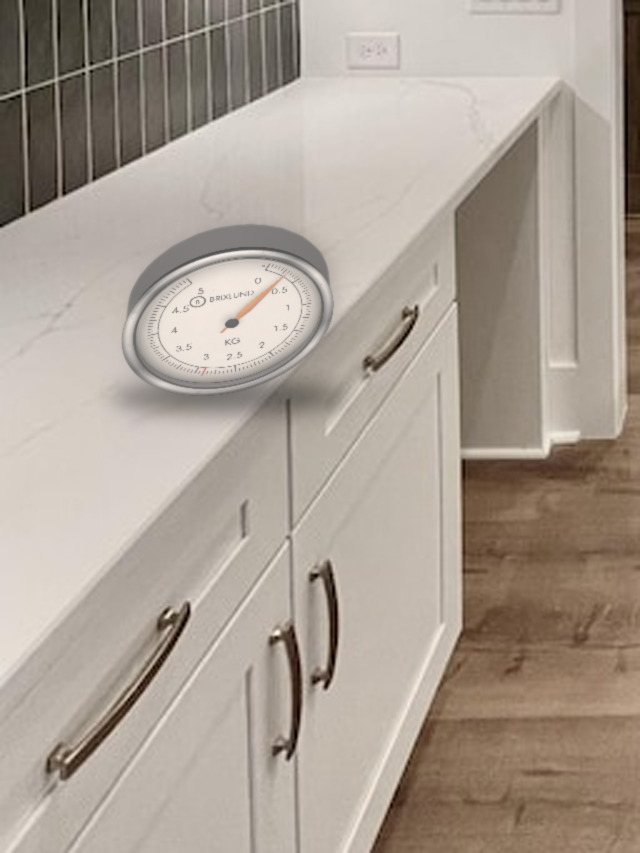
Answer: 0.25 kg
